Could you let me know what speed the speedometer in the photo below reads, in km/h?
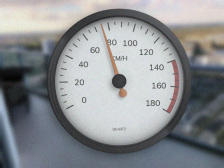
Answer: 75 km/h
